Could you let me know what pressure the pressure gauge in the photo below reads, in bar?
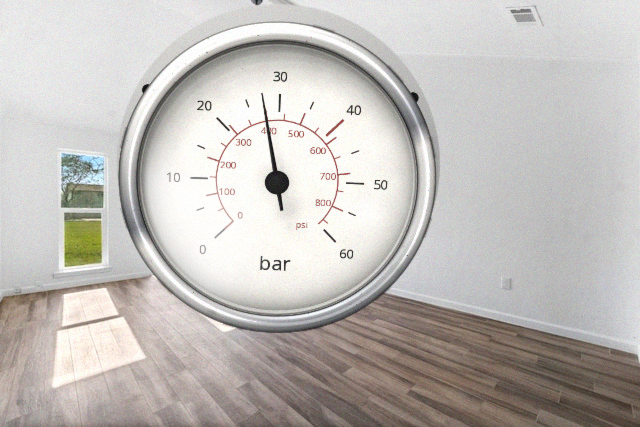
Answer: 27.5 bar
